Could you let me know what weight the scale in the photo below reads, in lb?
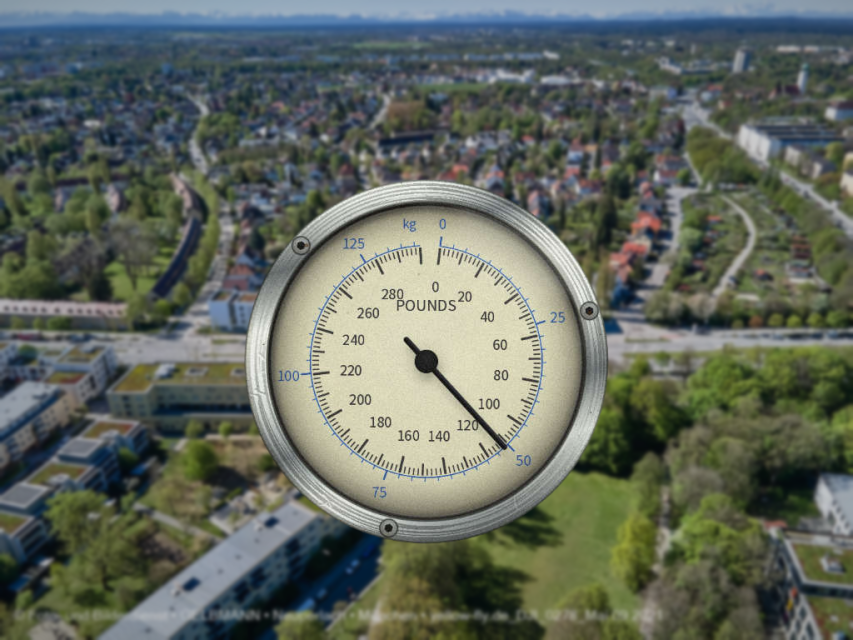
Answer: 112 lb
